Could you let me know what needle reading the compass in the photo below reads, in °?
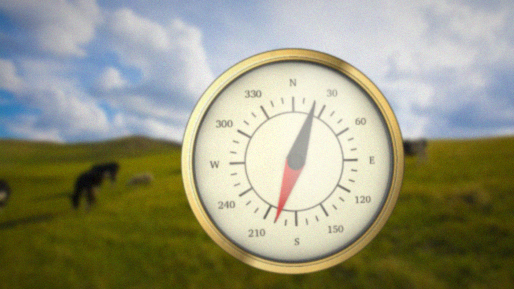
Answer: 200 °
